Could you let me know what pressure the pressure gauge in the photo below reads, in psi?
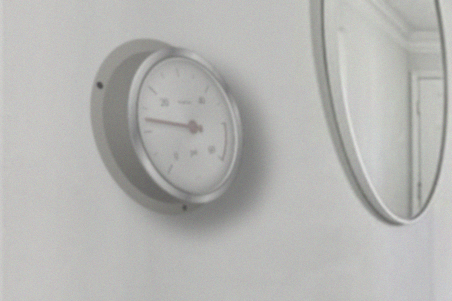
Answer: 12.5 psi
